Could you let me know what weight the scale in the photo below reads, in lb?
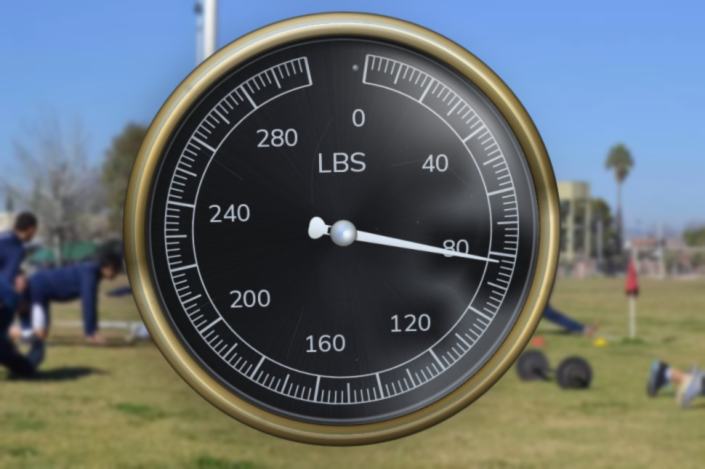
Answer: 82 lb
